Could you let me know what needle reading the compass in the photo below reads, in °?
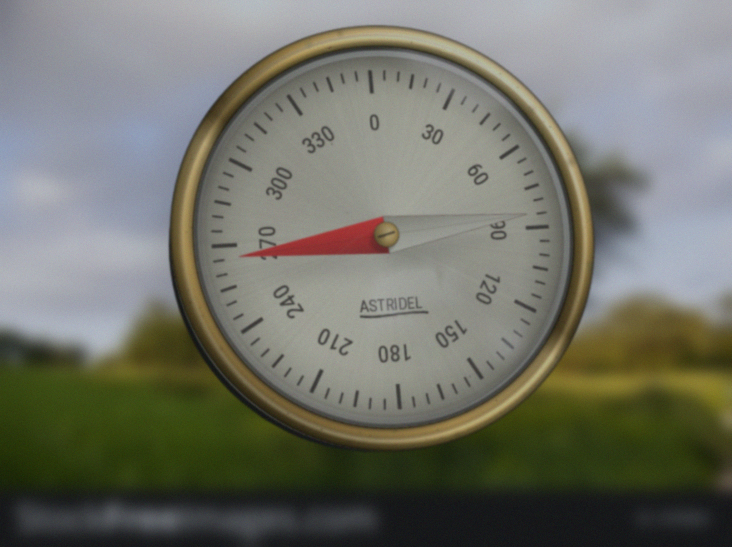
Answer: 265 °
